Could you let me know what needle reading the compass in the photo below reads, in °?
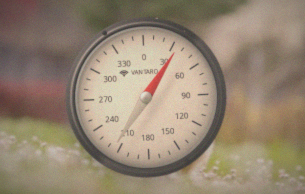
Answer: 35 °
